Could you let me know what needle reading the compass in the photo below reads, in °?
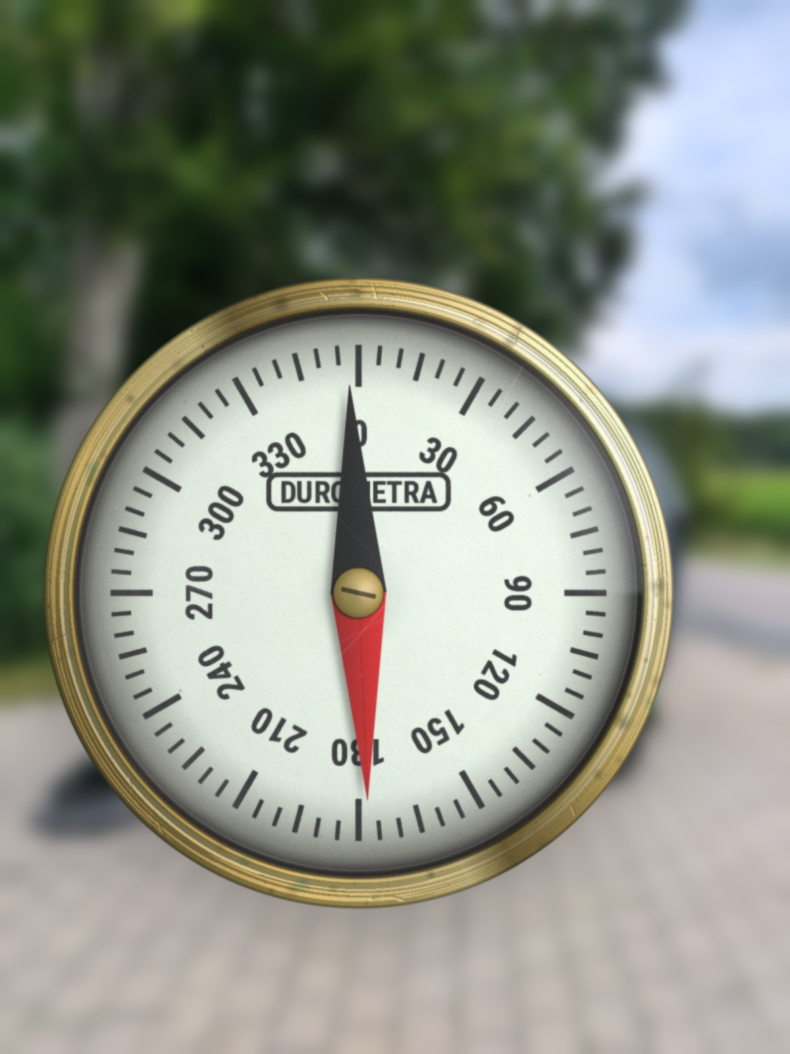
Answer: 177.5 °
